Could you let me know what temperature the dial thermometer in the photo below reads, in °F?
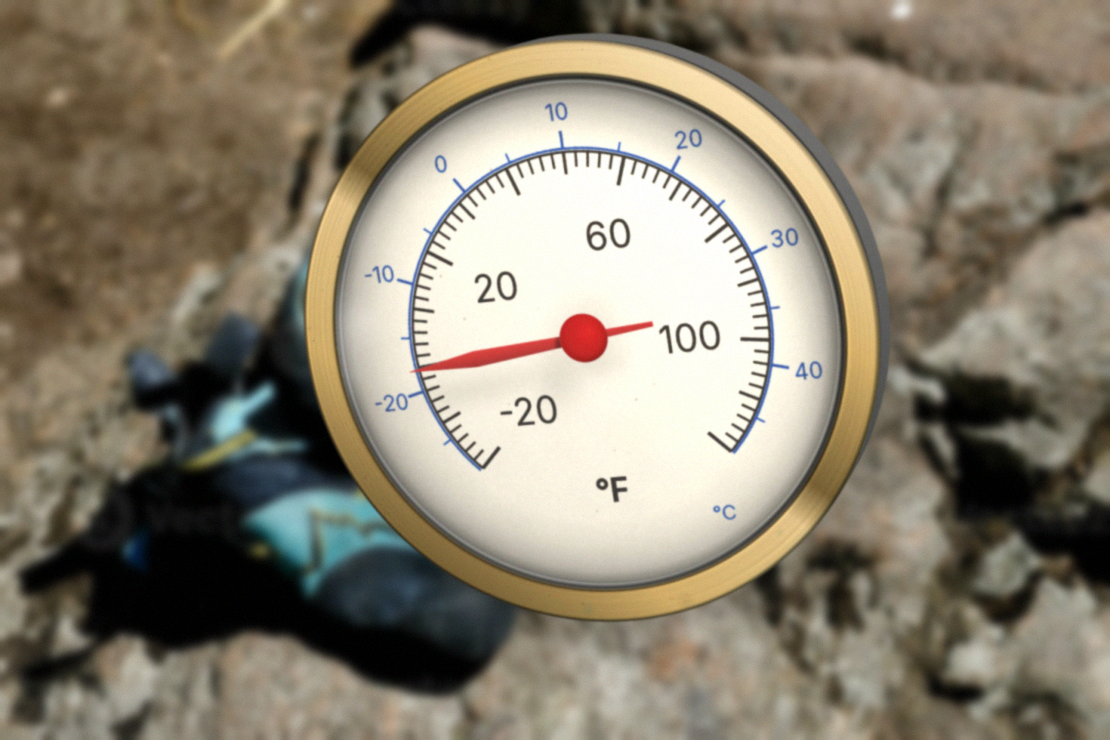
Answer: 0 °F
